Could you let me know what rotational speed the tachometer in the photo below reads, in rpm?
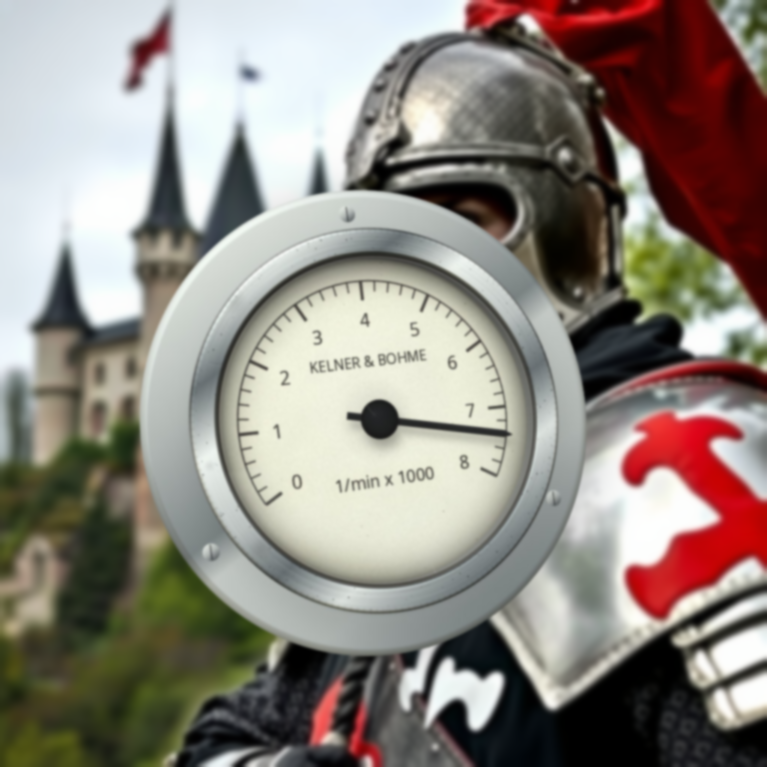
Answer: 7400 rpm
